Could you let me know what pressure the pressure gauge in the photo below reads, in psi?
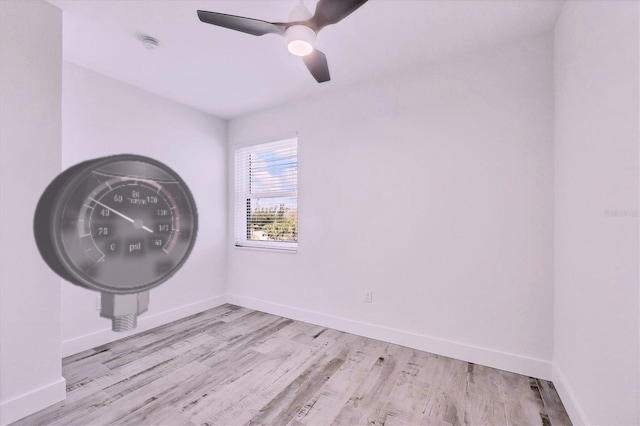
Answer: 45 psi
